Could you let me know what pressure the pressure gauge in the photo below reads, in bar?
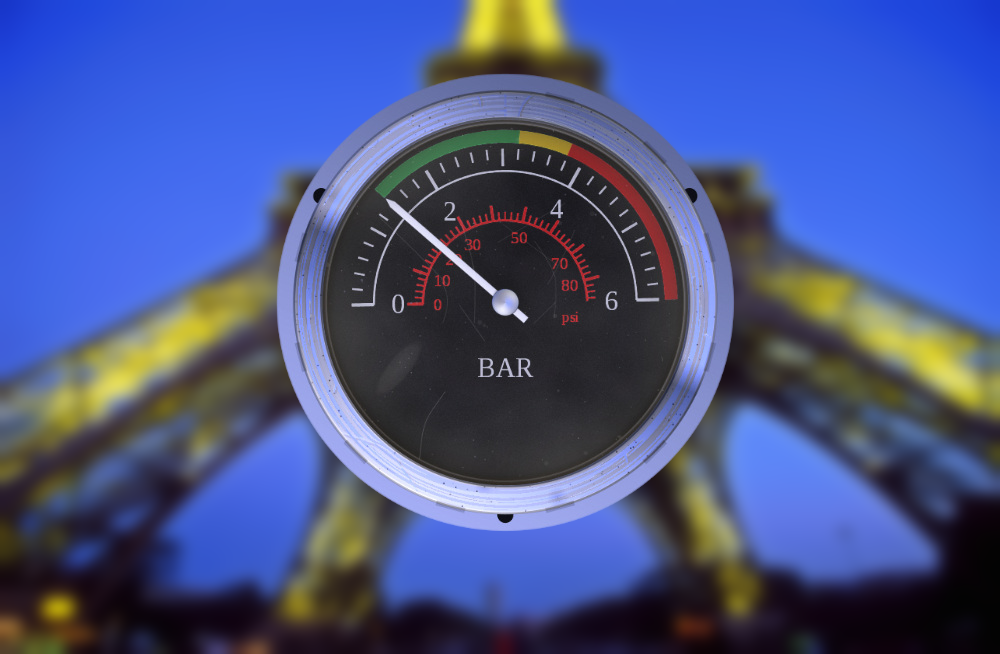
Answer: 1.4 bar
